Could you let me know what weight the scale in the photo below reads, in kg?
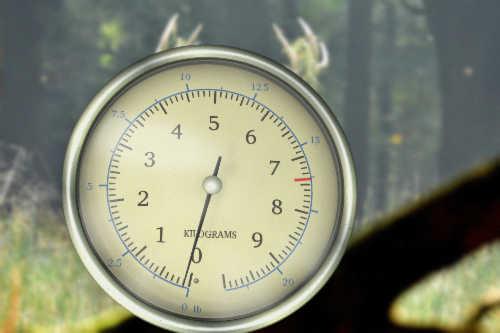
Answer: 0.1 kg
